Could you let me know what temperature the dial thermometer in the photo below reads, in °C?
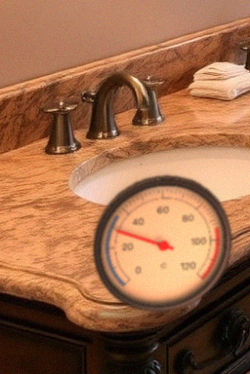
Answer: 30 °C
